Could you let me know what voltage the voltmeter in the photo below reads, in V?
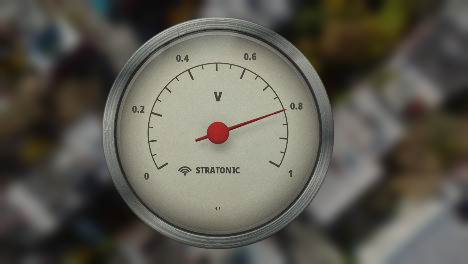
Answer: 0.8 V
